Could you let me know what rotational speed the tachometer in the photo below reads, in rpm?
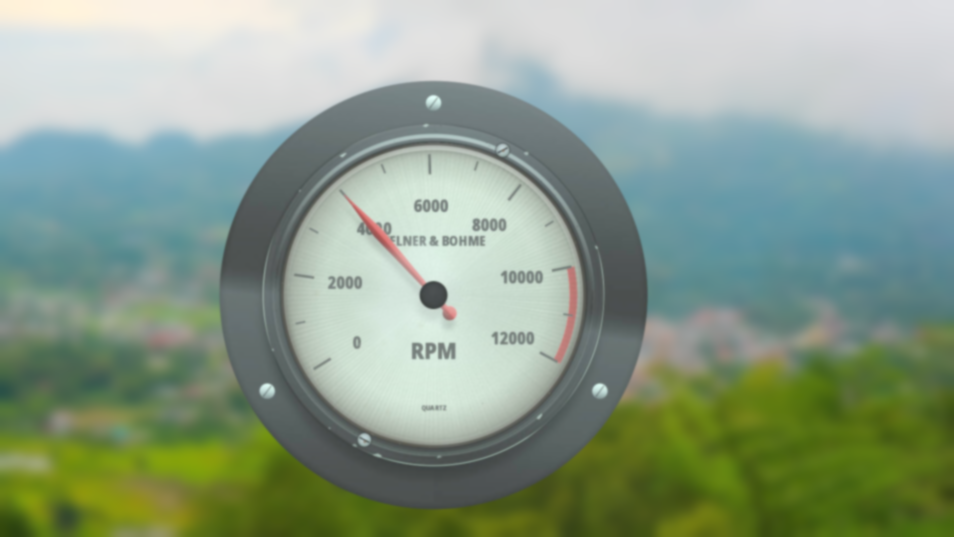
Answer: 4000 rpm
